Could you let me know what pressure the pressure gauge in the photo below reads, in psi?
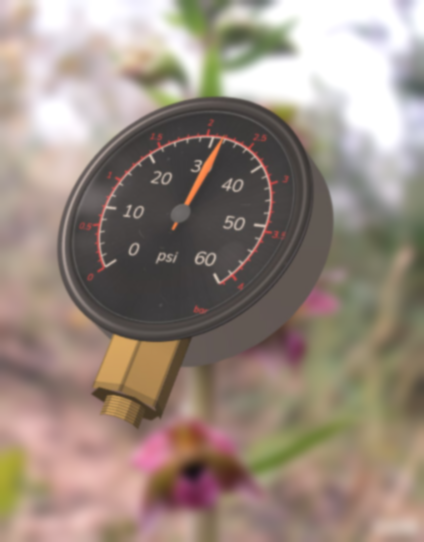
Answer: 32 psi
